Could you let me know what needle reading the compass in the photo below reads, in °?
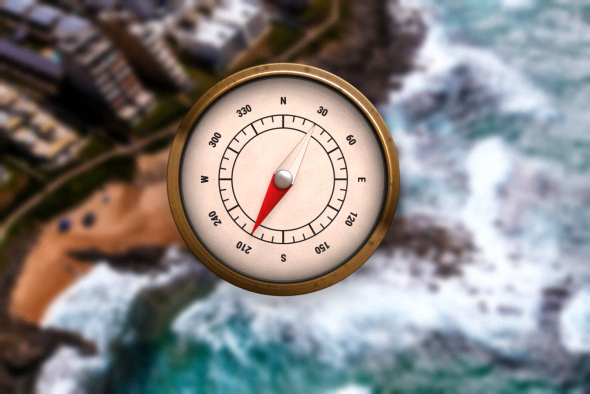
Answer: 210 °
